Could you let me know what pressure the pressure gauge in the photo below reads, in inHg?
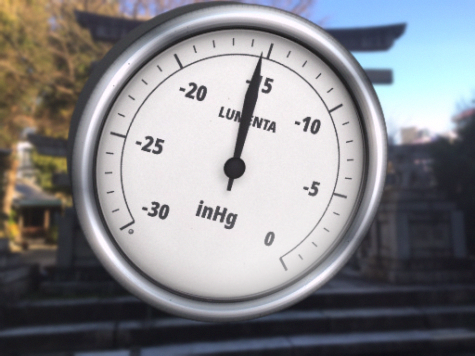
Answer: -15.5 inHg
